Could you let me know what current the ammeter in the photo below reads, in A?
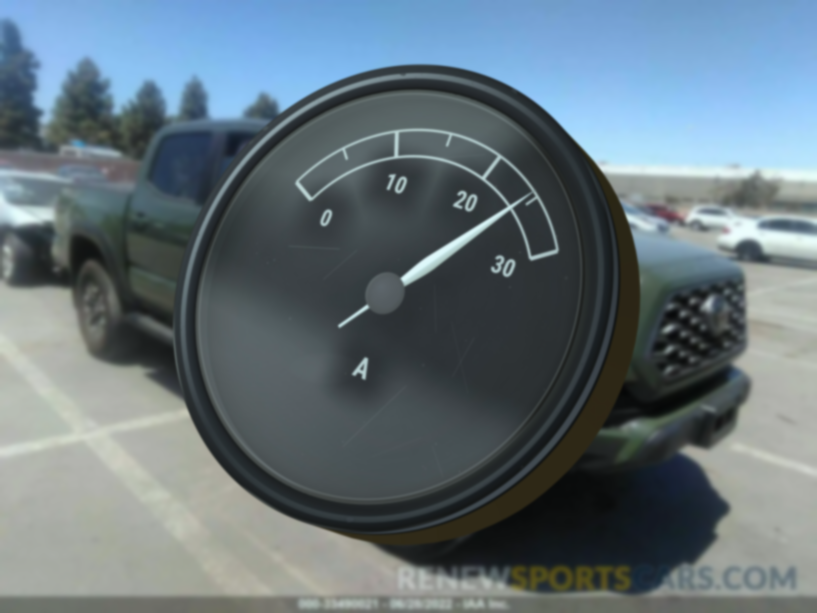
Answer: 25 A
